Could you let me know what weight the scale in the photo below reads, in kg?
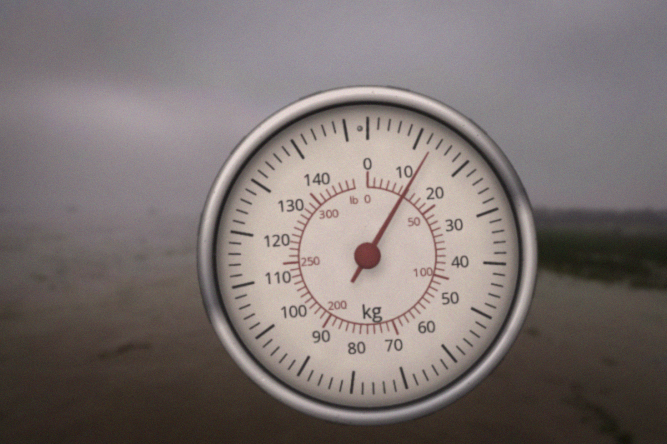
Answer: 13 kg
